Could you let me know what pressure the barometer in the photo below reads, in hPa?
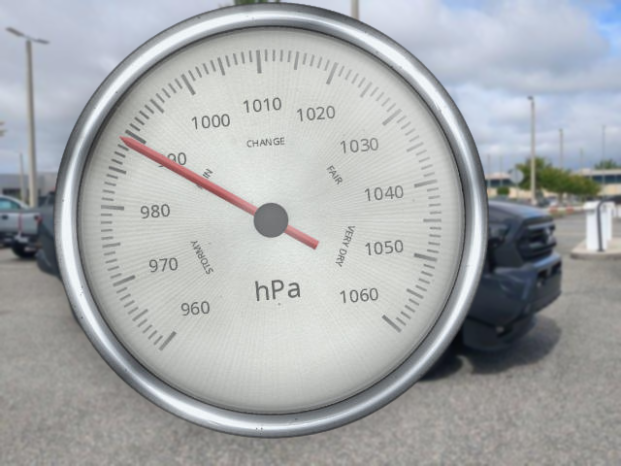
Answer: 989 hPa
